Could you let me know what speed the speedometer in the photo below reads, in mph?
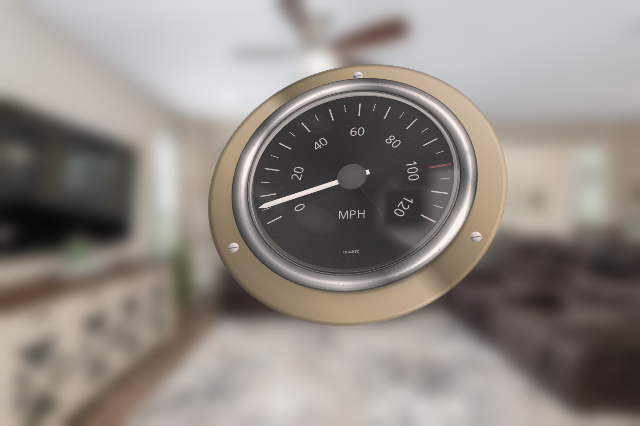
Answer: 5 mph
